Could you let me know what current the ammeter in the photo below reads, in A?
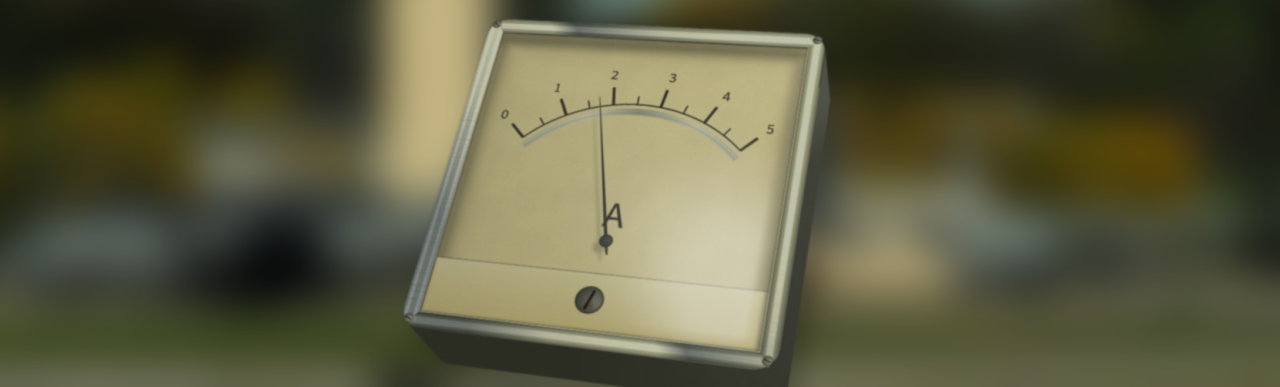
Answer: 1.75 A
